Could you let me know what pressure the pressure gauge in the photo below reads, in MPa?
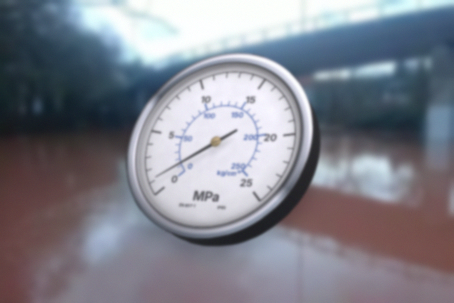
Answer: 1 MPa
